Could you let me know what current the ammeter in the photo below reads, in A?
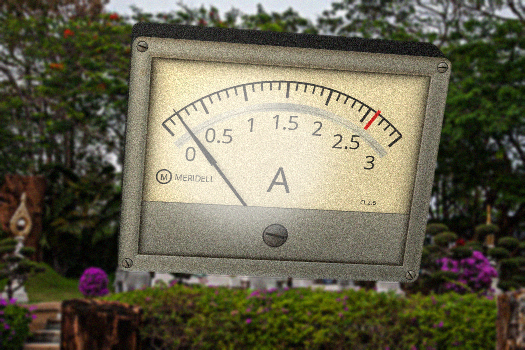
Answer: 0.2 A
